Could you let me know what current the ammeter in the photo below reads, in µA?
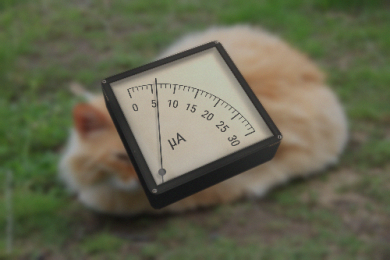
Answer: 6 µA
